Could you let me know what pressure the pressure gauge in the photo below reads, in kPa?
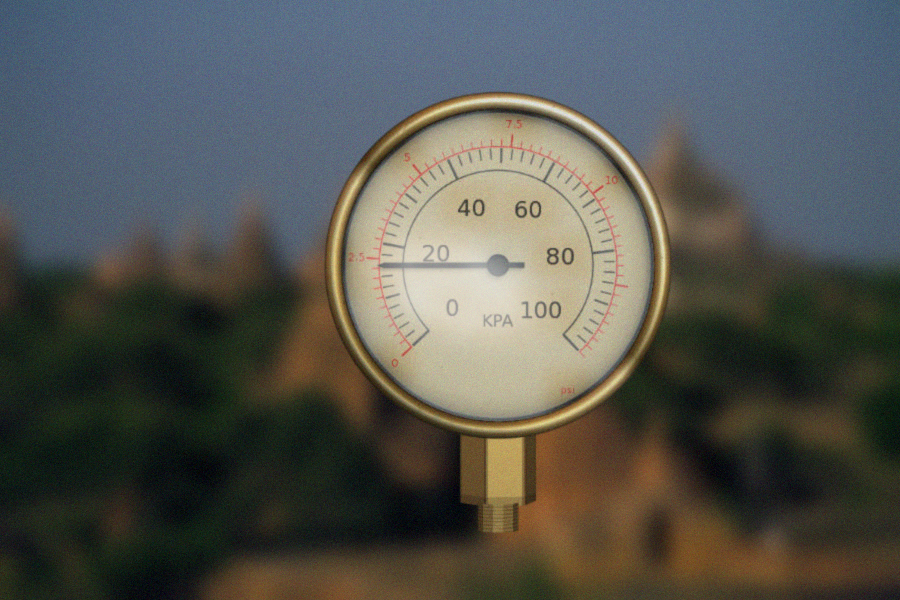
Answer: 16 kPa
